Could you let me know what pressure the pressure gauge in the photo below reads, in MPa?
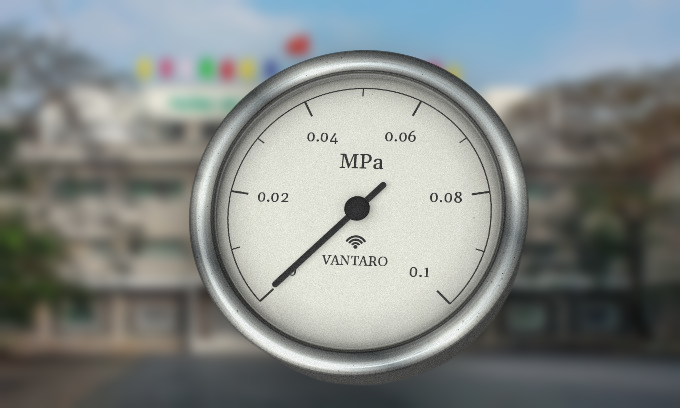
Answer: 0 MPa
